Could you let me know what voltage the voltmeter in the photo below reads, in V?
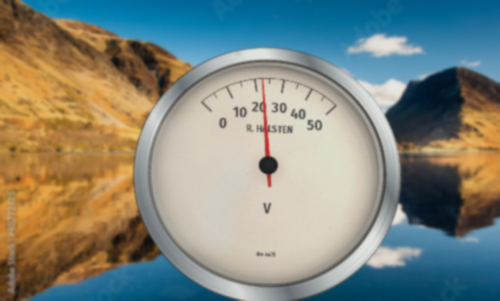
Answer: 22.5 V
